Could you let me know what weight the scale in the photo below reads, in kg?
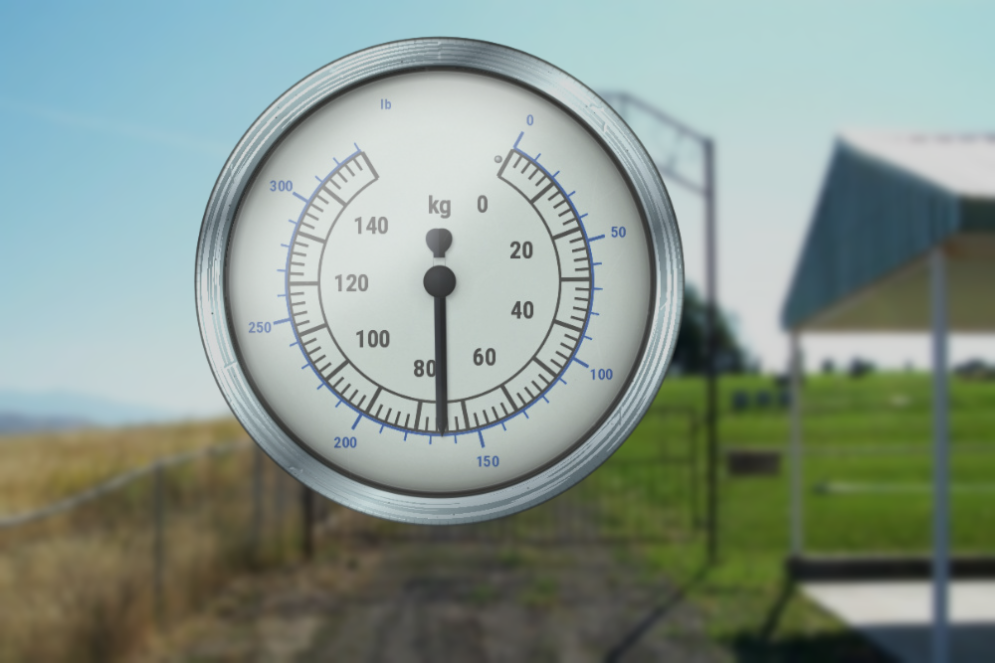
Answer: 75 kg
